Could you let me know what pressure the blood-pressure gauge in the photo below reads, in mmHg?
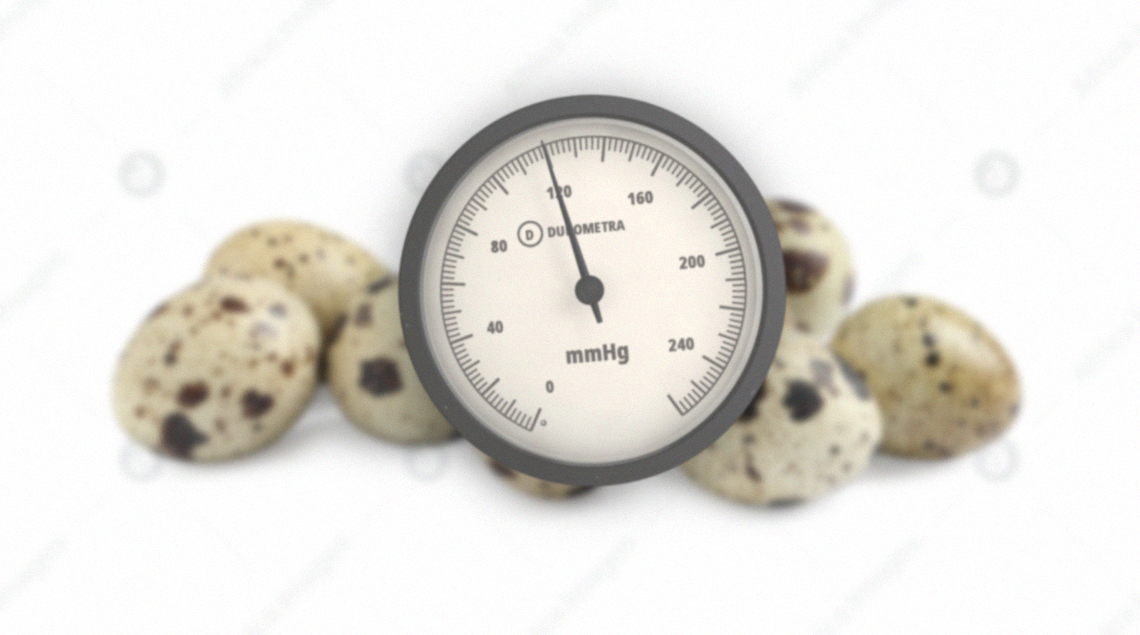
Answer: 120 mmHg
